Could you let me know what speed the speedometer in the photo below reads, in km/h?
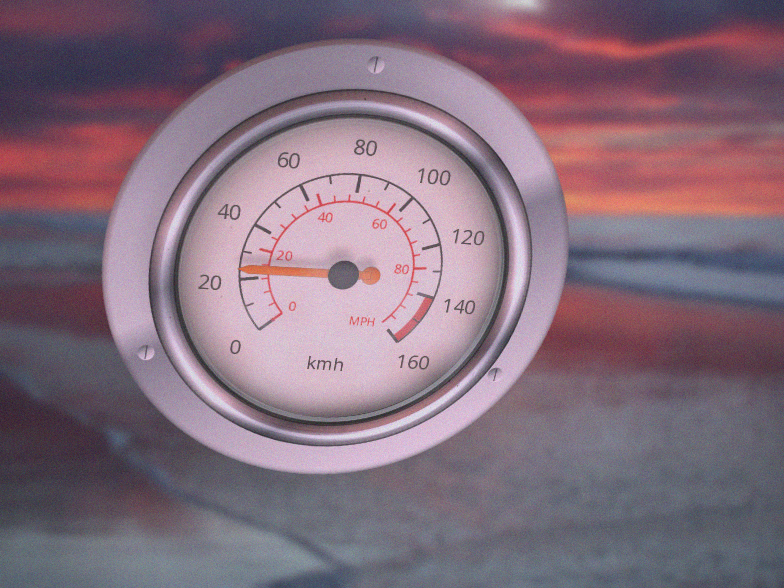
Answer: 25 km/h
